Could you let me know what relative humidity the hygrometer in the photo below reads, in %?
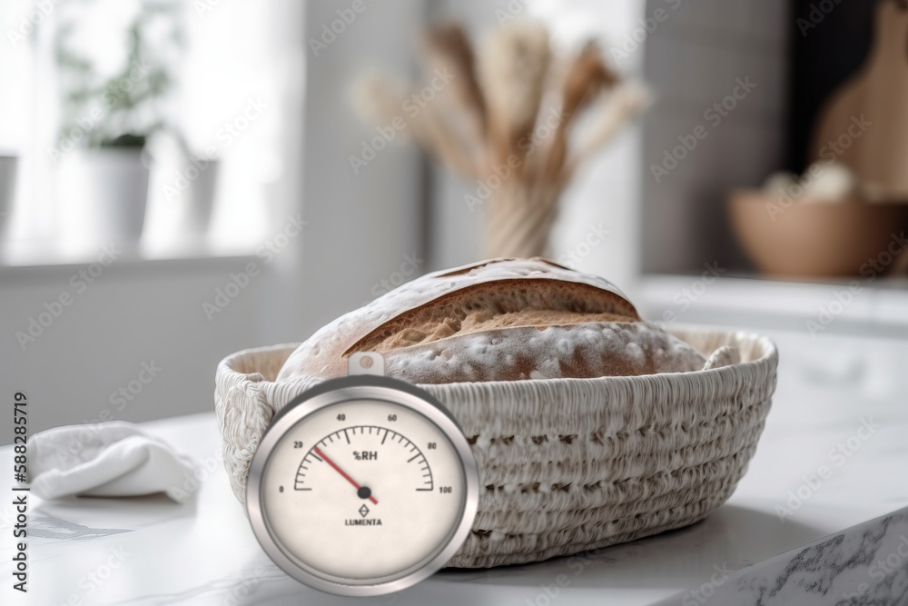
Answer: 24 %
